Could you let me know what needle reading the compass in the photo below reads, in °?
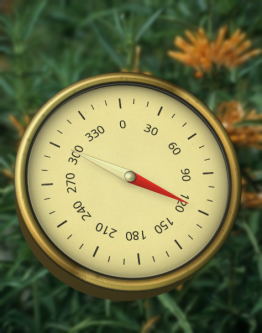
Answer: 120 °
